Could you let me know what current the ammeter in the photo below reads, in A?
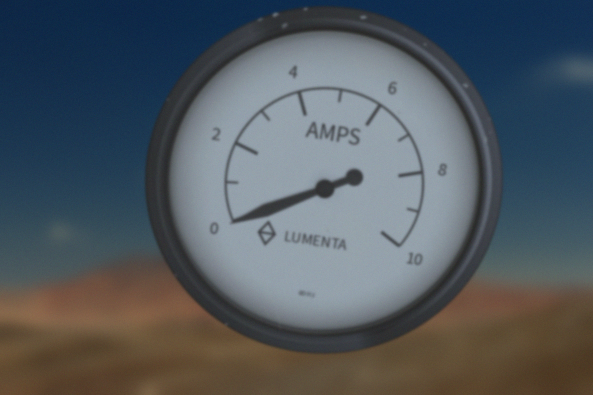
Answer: 0 A
